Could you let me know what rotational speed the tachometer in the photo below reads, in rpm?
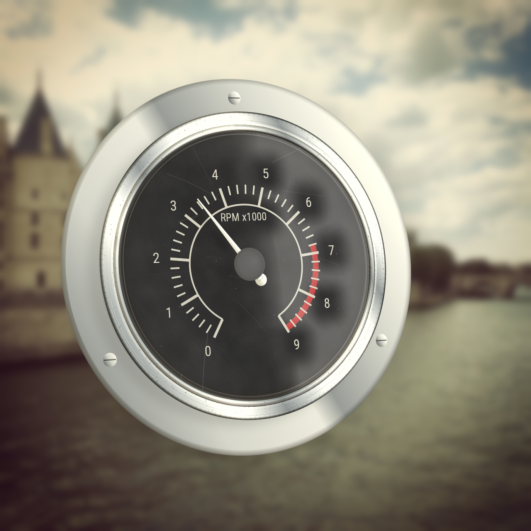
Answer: 3400 rpm
